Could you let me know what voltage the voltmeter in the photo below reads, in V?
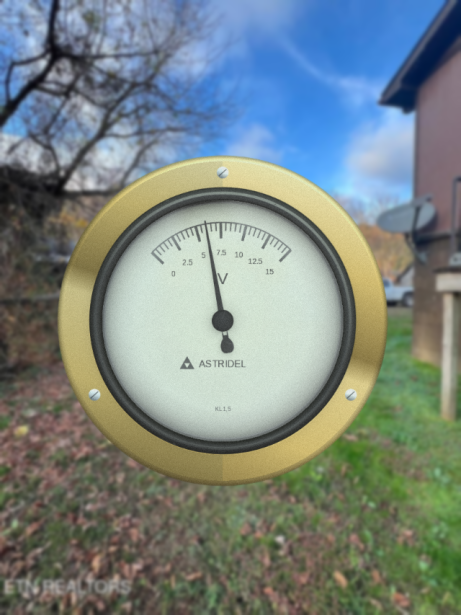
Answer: 6 V
